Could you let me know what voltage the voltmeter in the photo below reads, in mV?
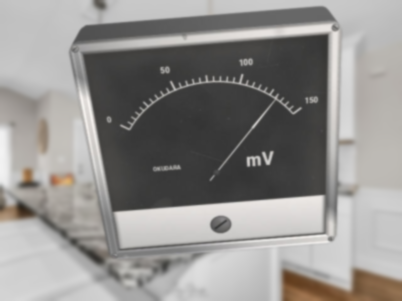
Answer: 130 mV
